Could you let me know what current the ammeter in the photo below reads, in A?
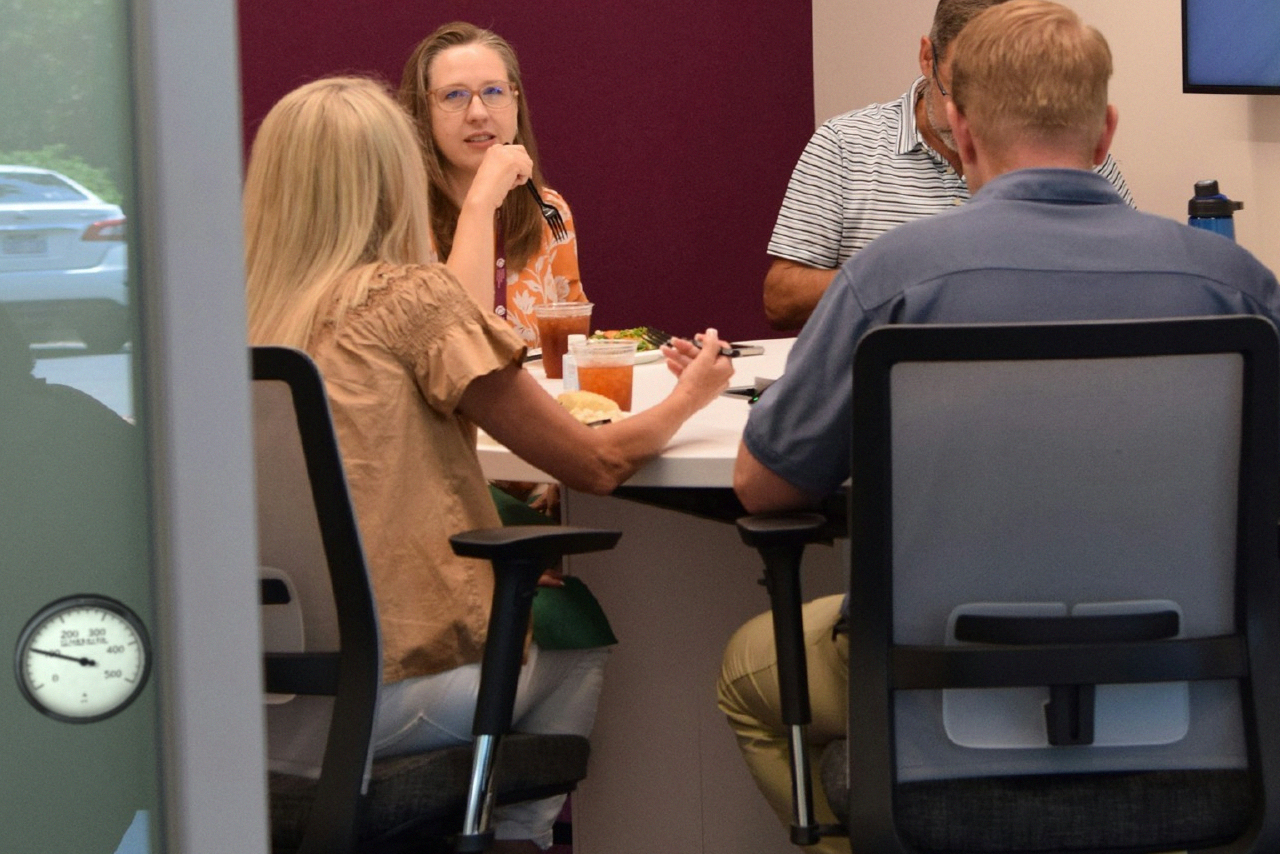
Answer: 100 A
